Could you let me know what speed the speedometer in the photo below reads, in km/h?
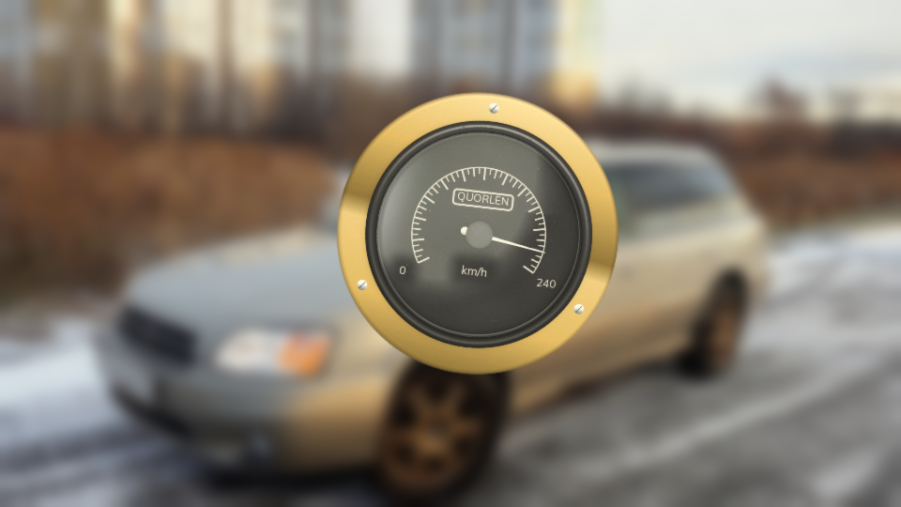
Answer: 220 km/h
